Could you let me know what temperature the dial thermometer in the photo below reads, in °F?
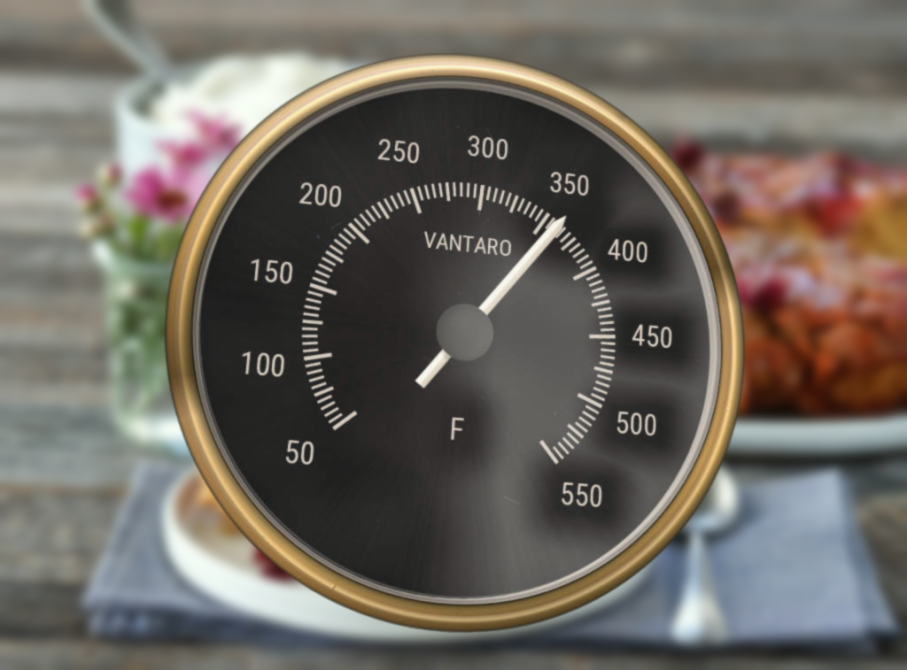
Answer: 360 °F
